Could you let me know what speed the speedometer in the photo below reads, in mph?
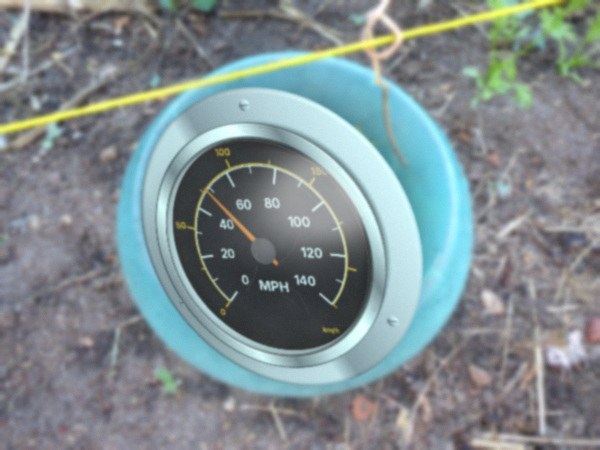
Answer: 50 mph
